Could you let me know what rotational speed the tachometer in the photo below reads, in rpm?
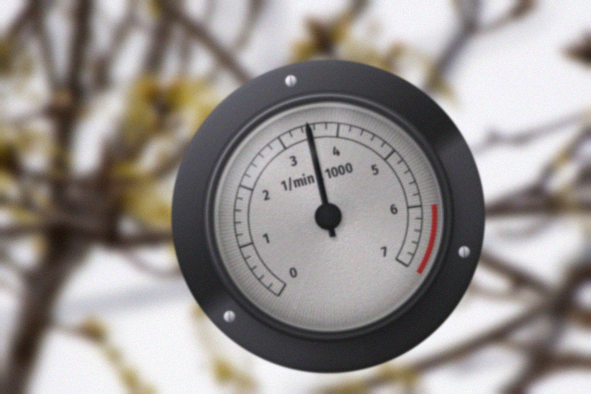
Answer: 3500 rpm
